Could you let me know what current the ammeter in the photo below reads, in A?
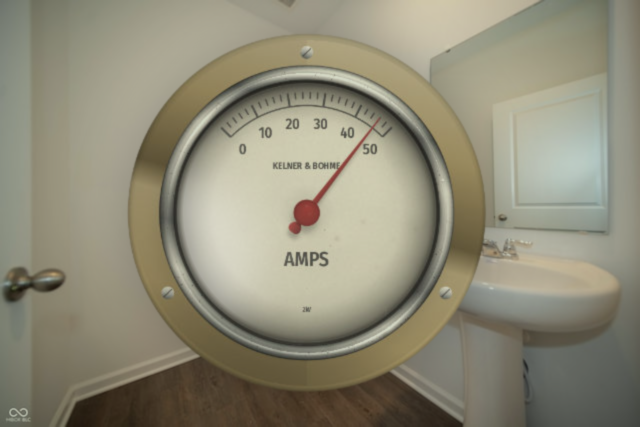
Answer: 46 A
